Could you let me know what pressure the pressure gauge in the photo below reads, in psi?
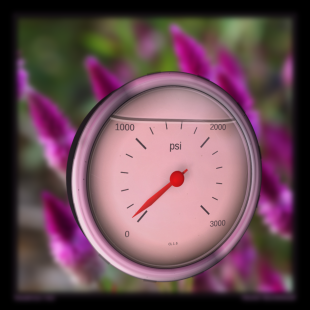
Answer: 100 psi
